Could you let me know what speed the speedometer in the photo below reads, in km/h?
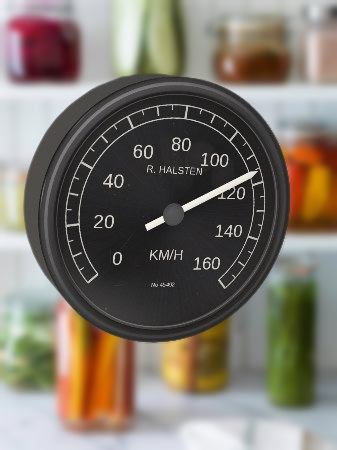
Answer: 115 km/h
